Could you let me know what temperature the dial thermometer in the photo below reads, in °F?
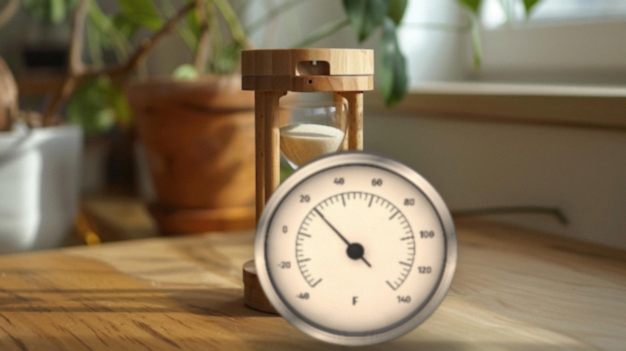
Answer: 20 °F
